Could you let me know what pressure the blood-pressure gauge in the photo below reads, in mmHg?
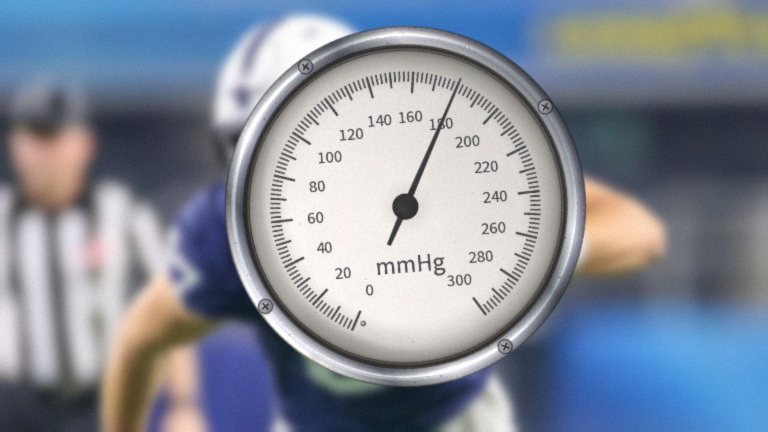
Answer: 180 mmHg
